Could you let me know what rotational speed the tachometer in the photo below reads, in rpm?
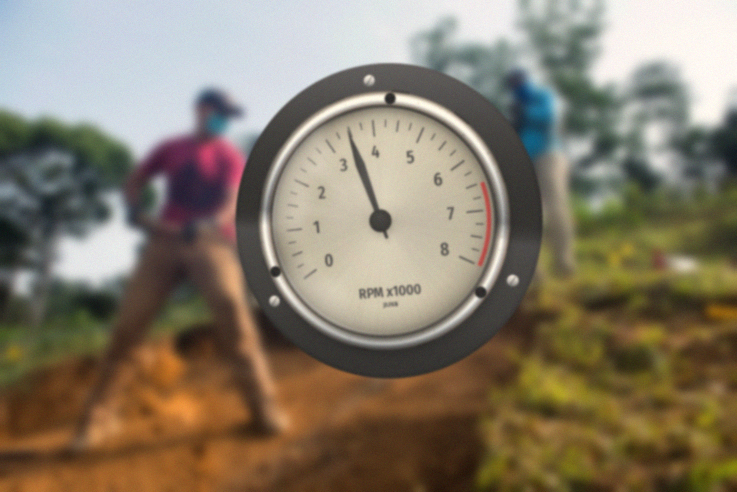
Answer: 3500 rpm
